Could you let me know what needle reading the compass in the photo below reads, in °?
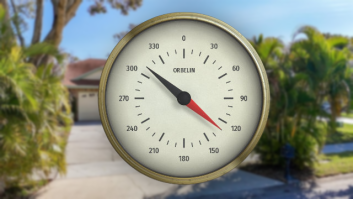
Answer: 130 °
